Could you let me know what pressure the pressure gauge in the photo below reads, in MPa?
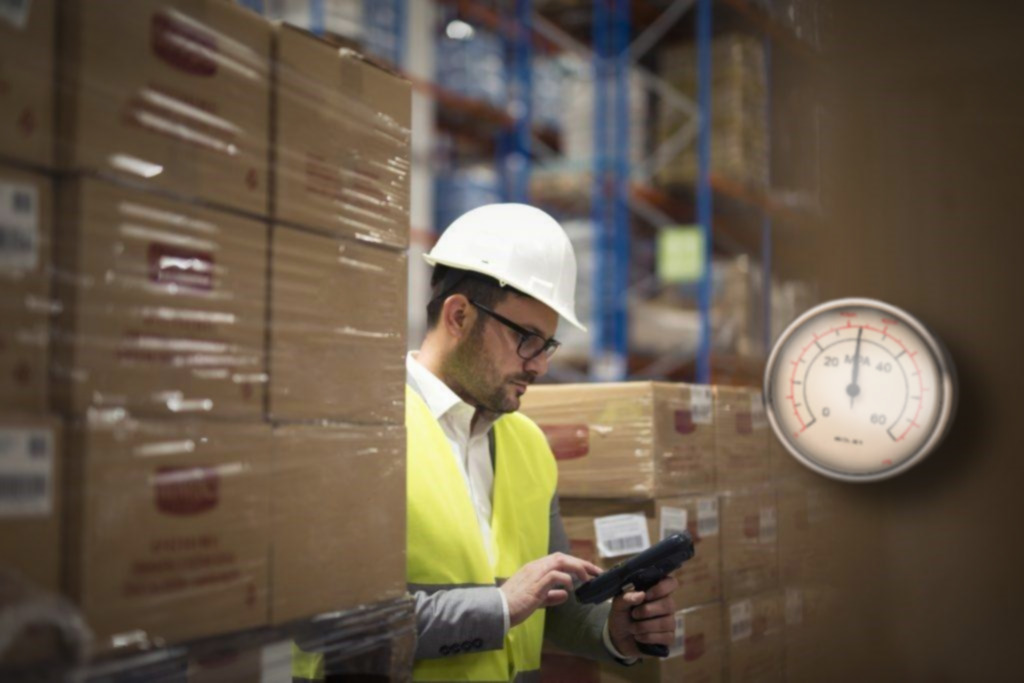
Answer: 30 MPa
